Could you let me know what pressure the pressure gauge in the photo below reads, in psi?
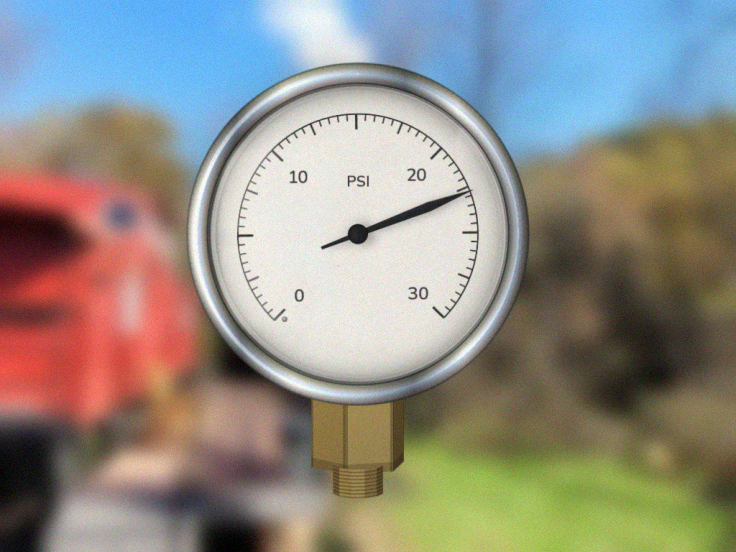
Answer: 22.75 psi
